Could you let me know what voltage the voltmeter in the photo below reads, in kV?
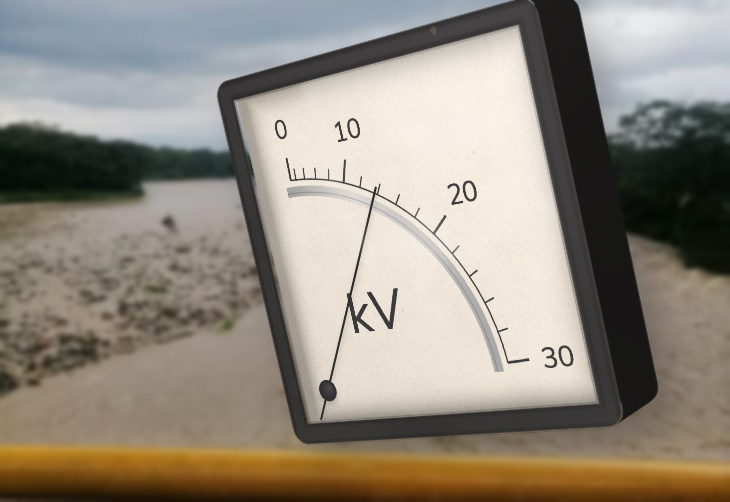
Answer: 14 kV
